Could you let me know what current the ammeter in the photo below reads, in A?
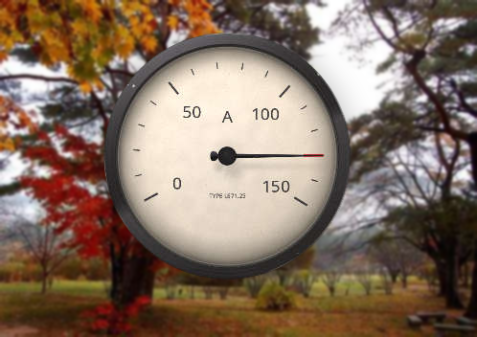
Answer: 130 A
